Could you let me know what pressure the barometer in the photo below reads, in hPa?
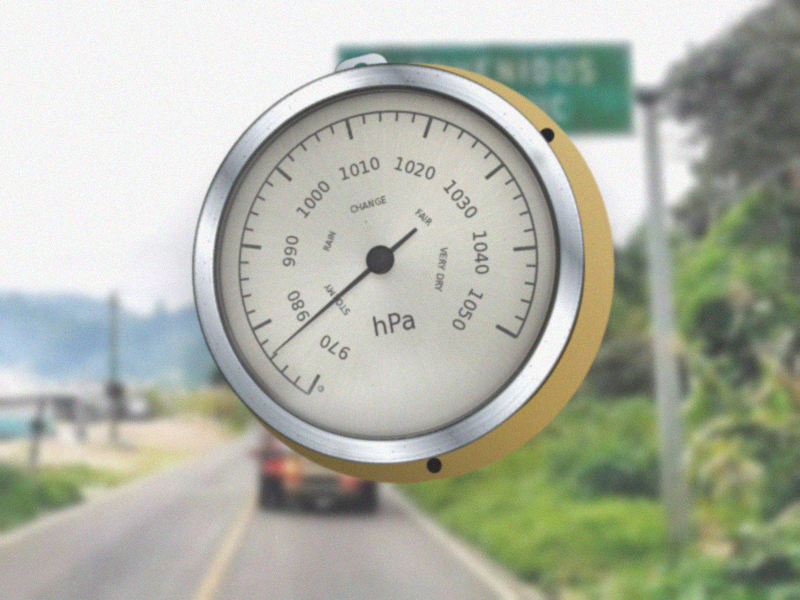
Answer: 976 hPa
